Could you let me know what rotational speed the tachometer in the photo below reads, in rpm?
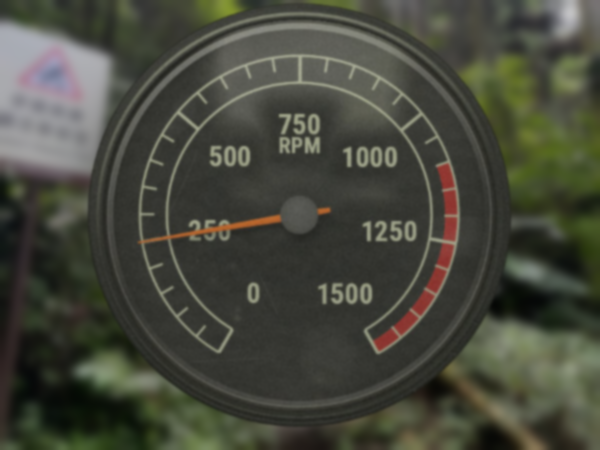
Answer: 250 rpm
